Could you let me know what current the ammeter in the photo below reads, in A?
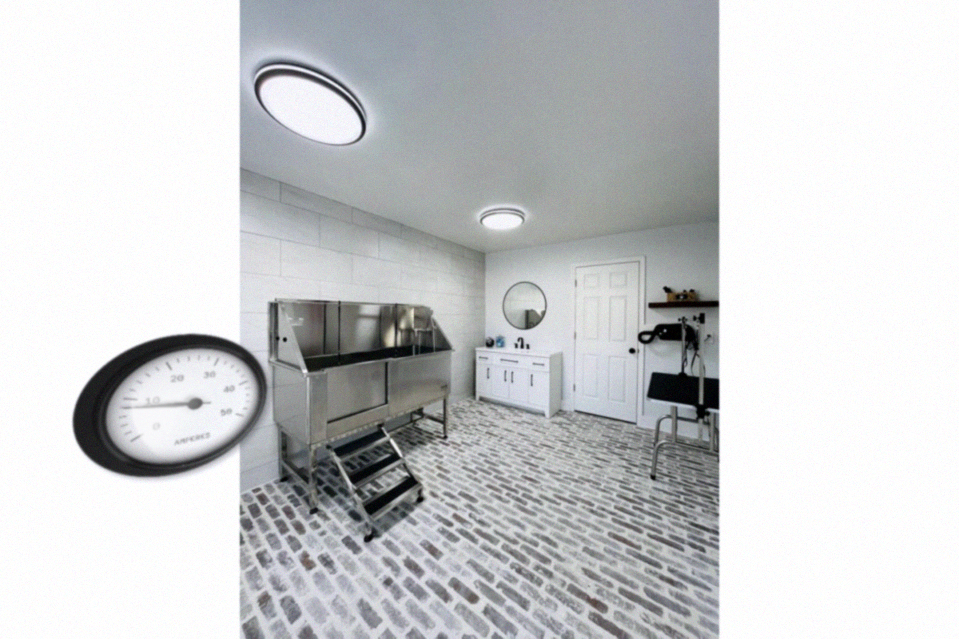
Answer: 8 A
